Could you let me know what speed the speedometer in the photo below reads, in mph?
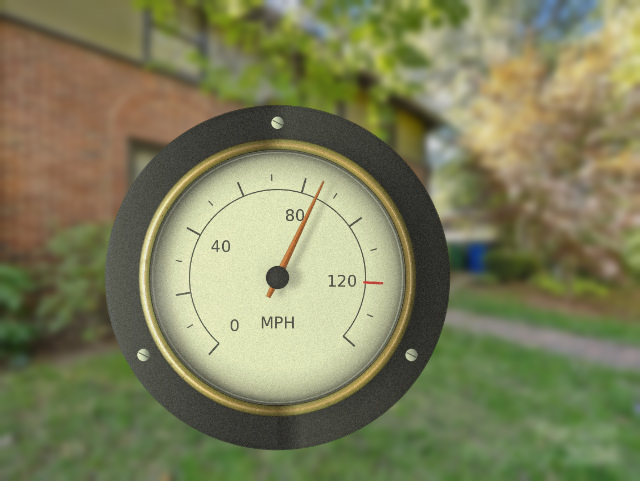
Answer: 85 mph
